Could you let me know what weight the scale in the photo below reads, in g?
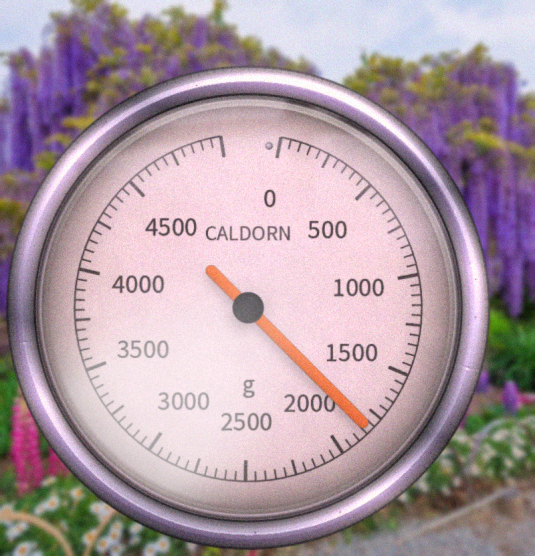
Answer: 1825 g
